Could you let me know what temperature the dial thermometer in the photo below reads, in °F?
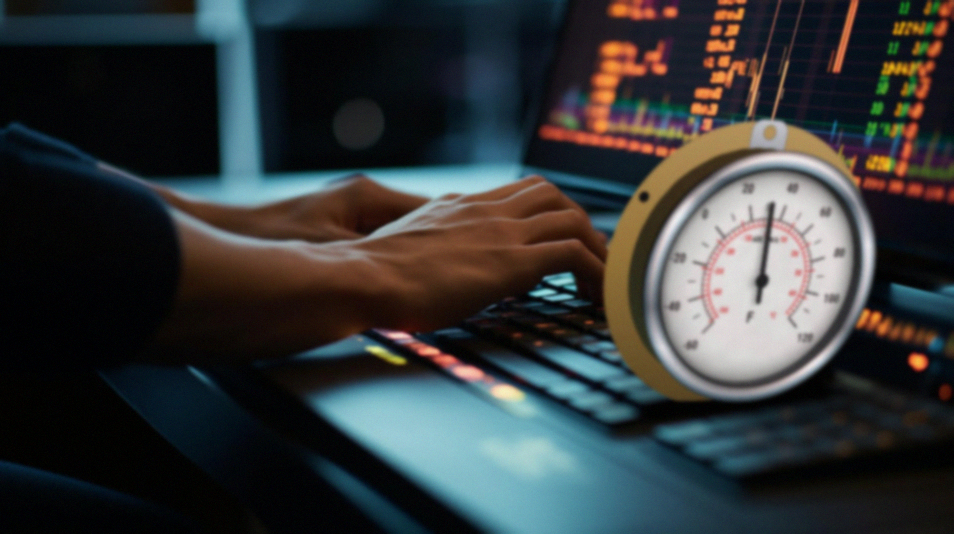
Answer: 30 °F
